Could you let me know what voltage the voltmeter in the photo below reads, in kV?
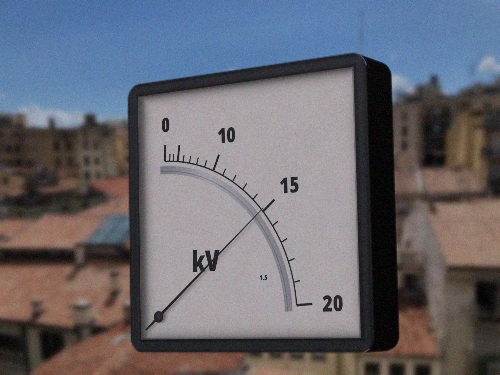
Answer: 15 kV
